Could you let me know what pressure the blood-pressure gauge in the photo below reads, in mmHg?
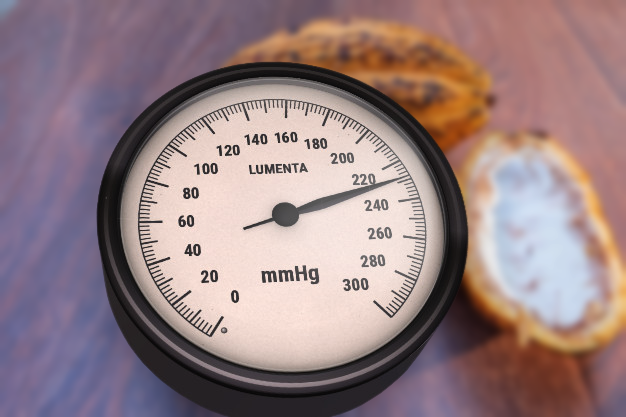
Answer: 230 mmHg
